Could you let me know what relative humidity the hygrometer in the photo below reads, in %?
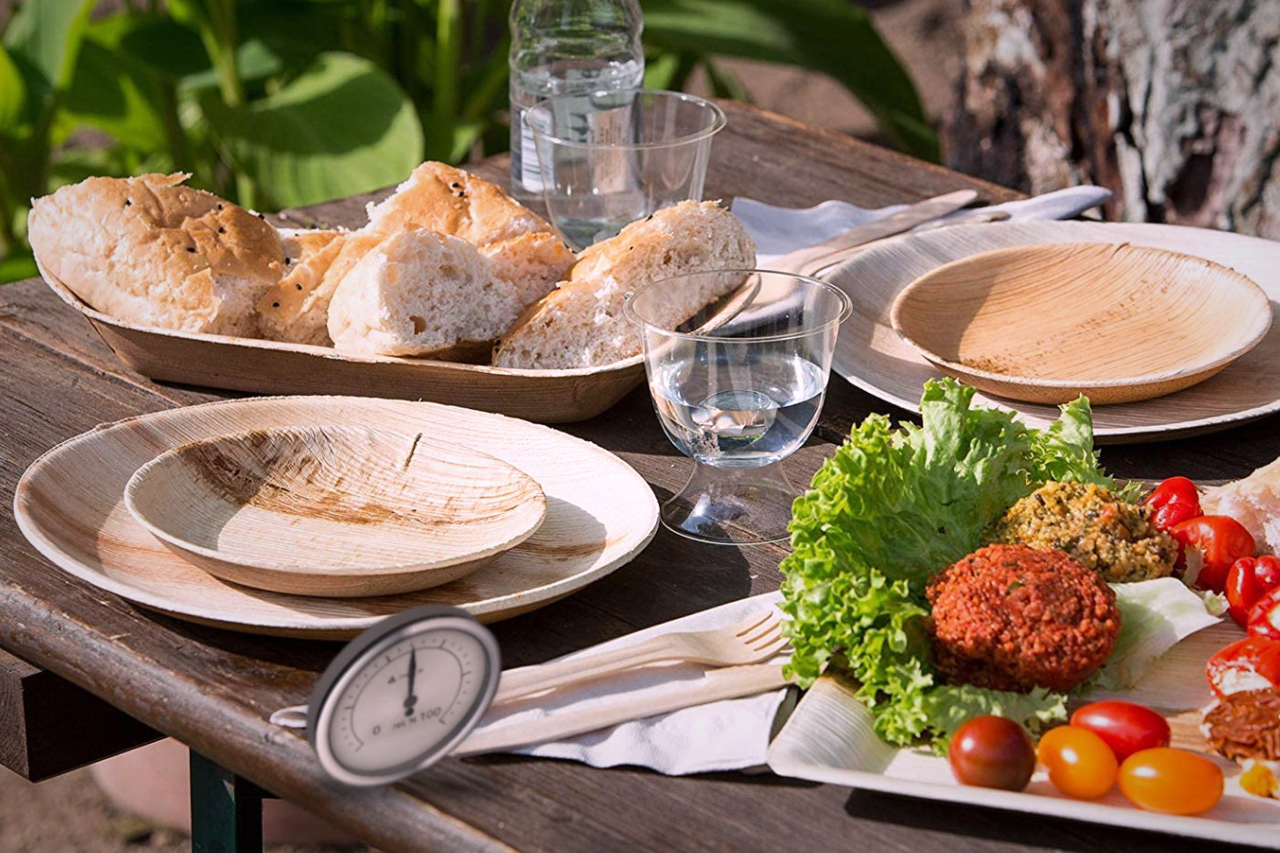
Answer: 48 %
